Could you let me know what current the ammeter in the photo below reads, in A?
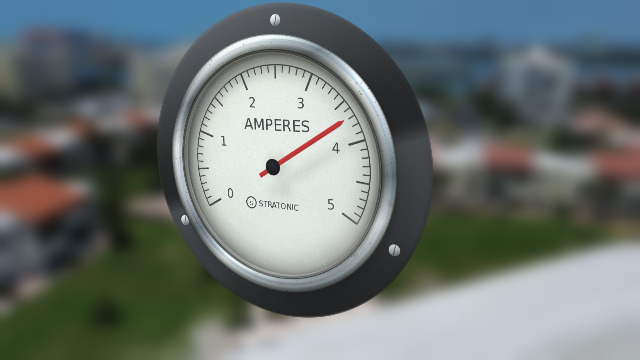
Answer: 3.7 A
